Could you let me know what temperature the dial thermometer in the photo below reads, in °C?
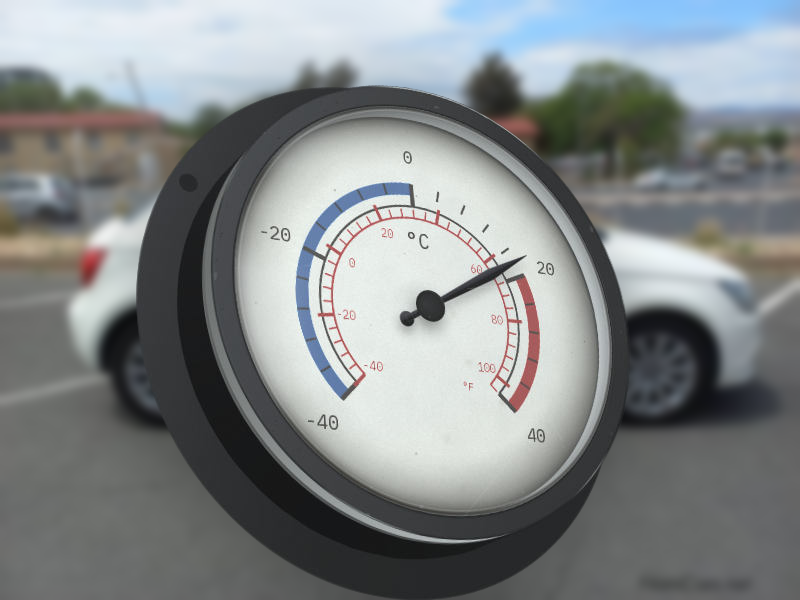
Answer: 18 °C
